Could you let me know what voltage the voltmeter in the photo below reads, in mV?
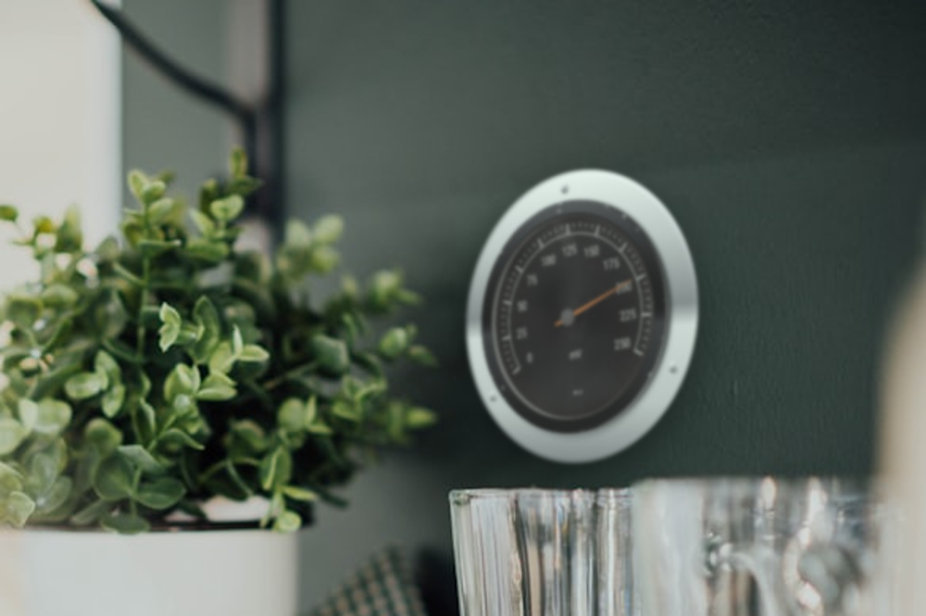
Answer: 200 mV
